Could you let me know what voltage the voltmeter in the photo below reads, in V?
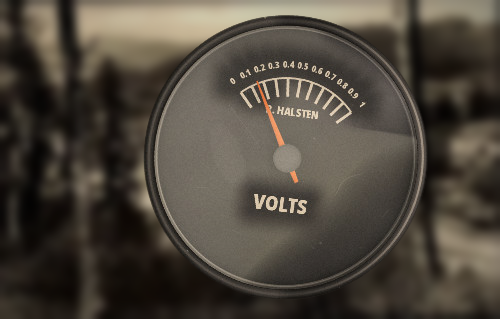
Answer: 0.15 V
